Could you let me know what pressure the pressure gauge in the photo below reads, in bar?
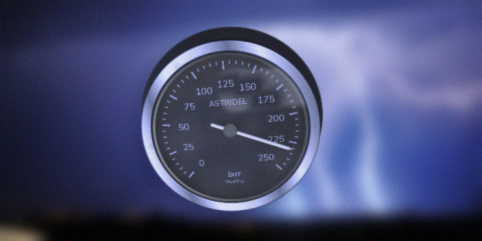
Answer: 230 bar
